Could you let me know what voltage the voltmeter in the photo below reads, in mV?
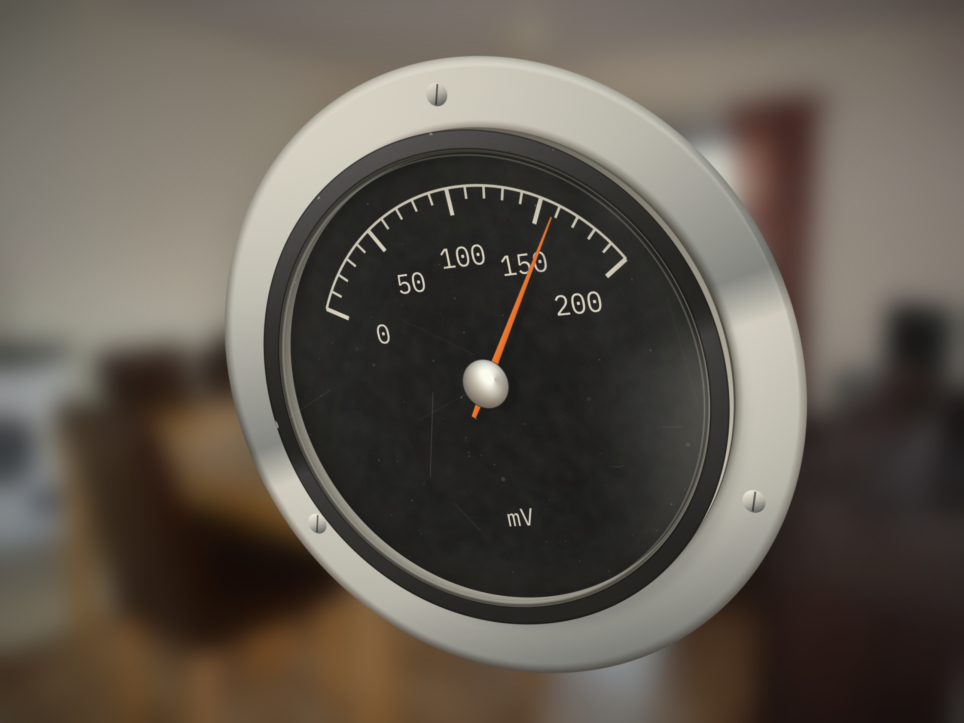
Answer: 160 mV
